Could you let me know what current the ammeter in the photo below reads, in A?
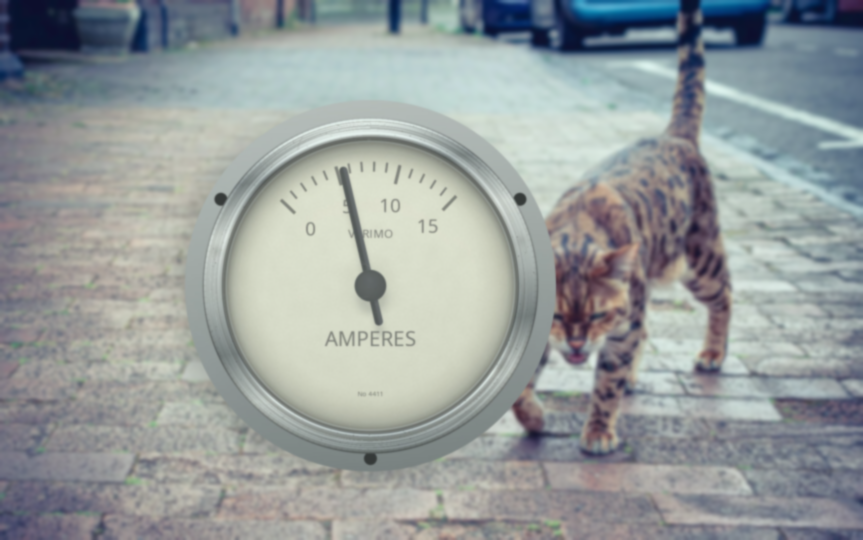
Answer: 5.5 A
